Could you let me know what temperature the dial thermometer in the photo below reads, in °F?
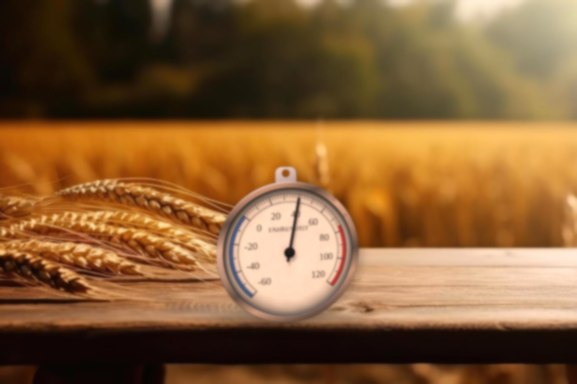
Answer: 40 °F
